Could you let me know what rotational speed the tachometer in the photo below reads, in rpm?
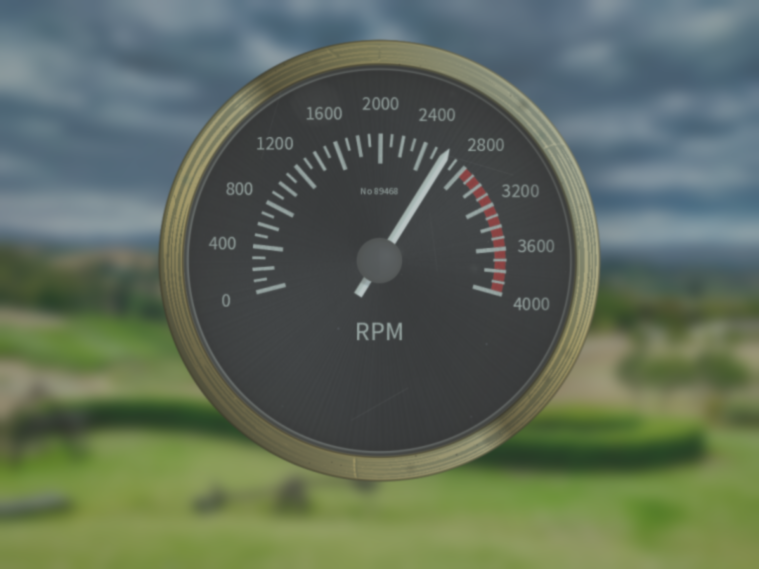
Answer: 2600 rpm
